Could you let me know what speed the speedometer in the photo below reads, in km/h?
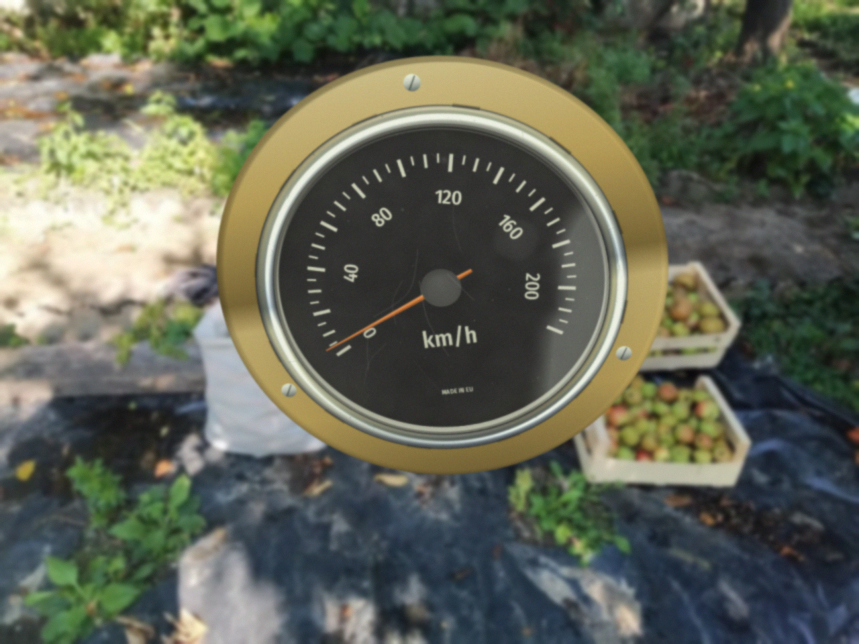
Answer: 5 km/h
